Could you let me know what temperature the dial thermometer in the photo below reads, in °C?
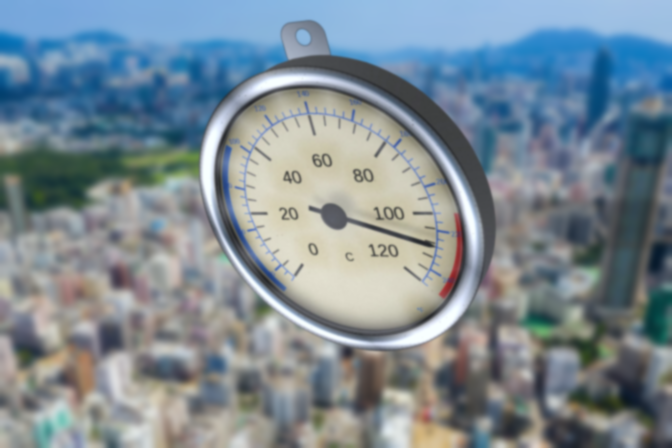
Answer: 108 °C
